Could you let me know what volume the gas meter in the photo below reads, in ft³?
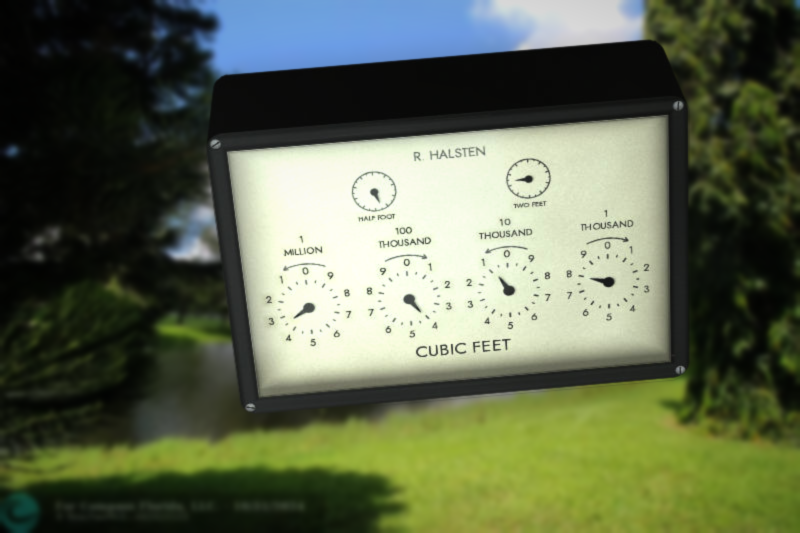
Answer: 340800 ft³
